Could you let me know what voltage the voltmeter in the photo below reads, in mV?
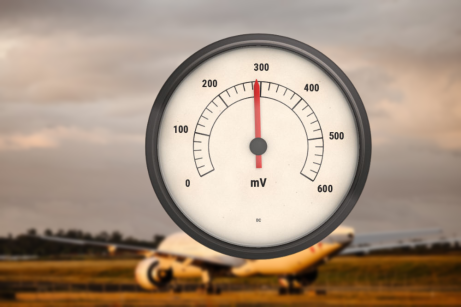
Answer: 290 mV
